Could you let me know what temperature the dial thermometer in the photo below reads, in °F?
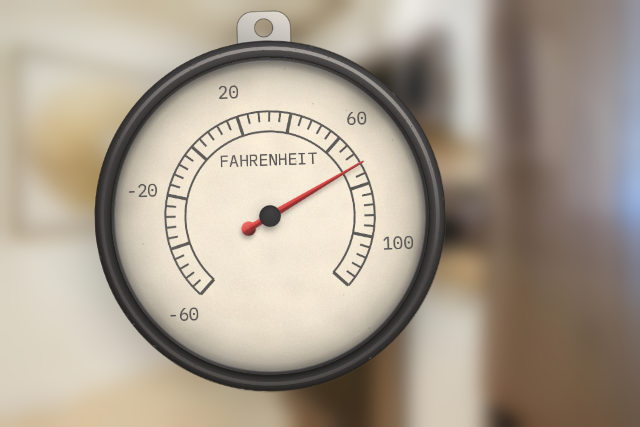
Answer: 72 °F
